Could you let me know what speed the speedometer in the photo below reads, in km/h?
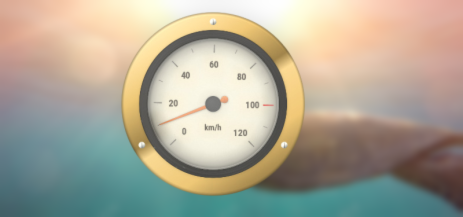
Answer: 10 km/h
